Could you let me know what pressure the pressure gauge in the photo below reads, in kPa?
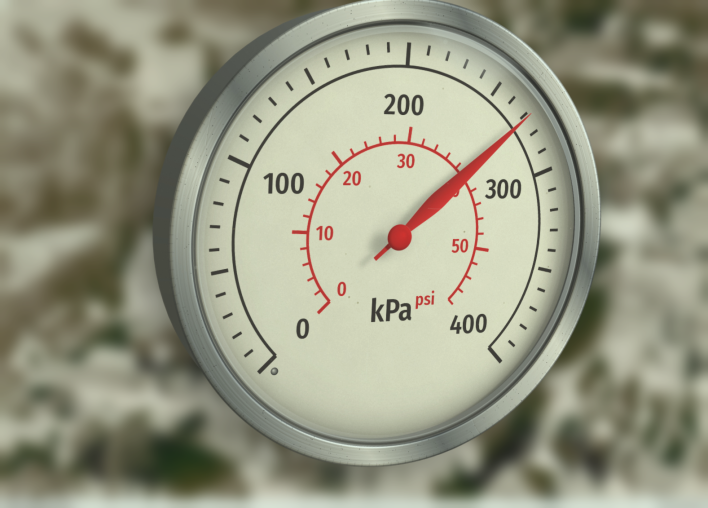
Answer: 270 kPa
